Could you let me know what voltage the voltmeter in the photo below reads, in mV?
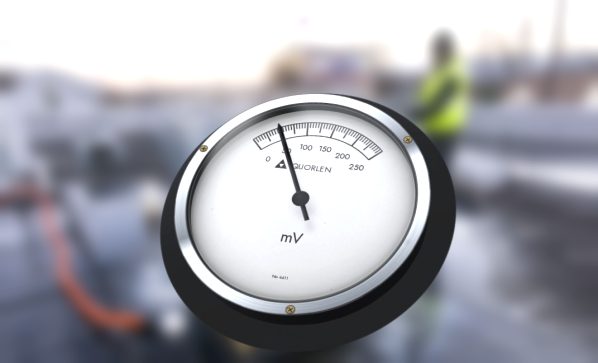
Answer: 50 mV
